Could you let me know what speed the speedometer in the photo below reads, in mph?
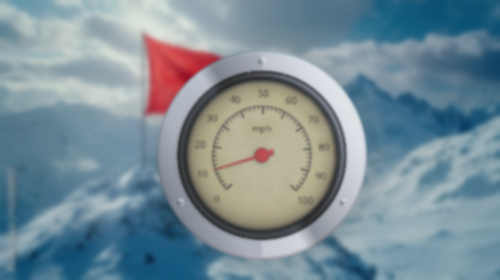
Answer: 10 mph
